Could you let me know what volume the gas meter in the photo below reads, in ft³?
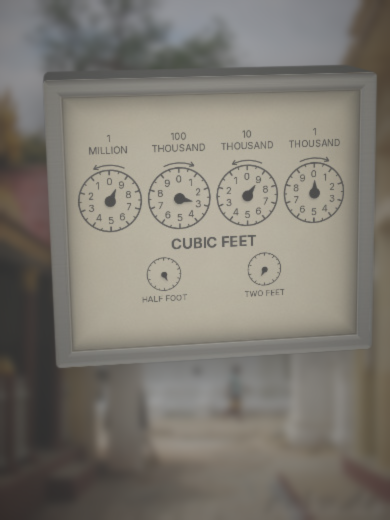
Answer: 929000 ft³
